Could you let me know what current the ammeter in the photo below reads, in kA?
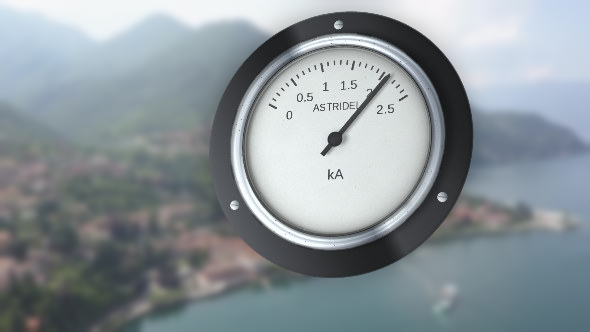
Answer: 2.1 kA
